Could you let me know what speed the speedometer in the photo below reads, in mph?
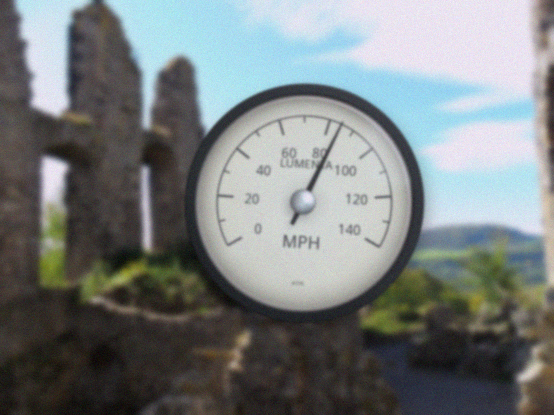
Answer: 85 mph
